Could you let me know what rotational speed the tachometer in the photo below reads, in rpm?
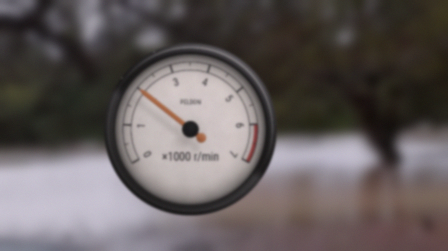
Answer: 2000 rpm
